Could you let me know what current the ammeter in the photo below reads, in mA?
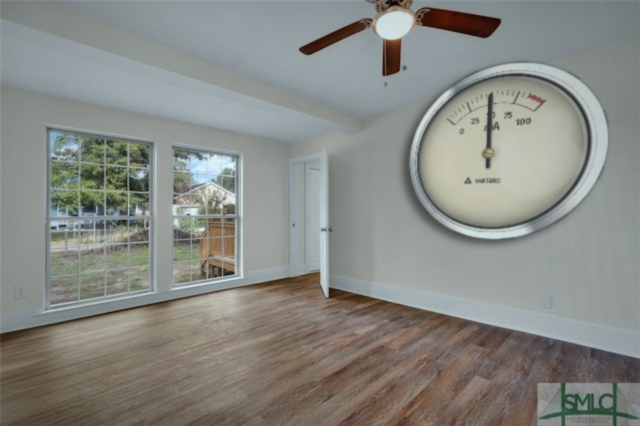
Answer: 50 mA
